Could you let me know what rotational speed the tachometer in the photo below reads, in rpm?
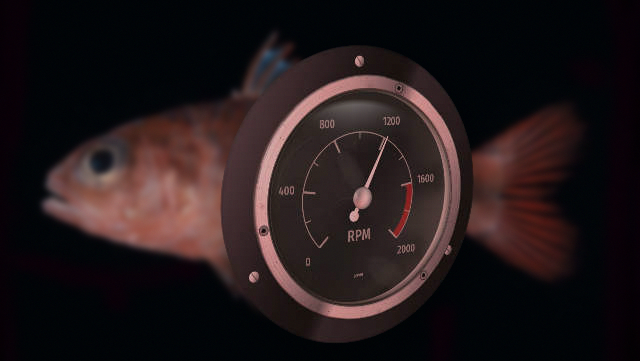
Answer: 1200 rpm
